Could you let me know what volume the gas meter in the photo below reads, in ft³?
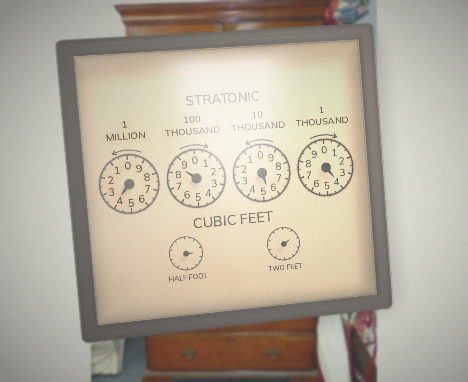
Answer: 385400 ft³
